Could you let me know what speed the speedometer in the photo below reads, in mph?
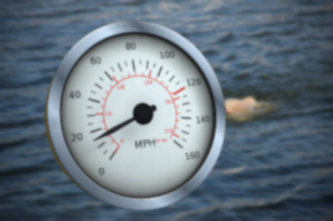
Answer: 15 mph
